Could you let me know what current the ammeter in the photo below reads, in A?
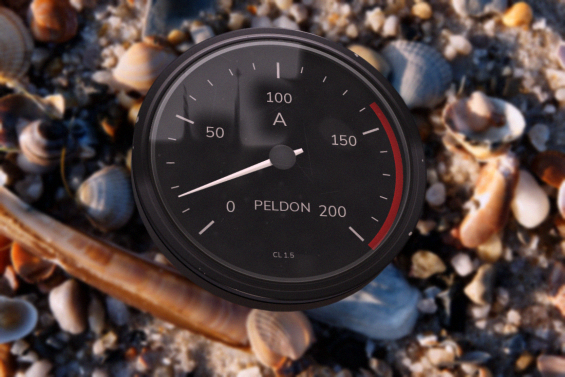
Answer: 15 A
